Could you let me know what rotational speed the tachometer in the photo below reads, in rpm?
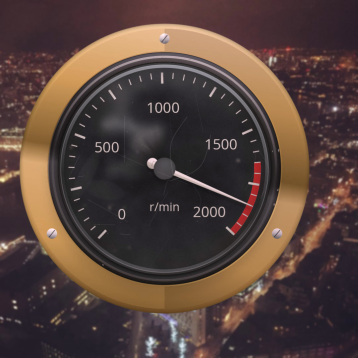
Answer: 1850 rpm
